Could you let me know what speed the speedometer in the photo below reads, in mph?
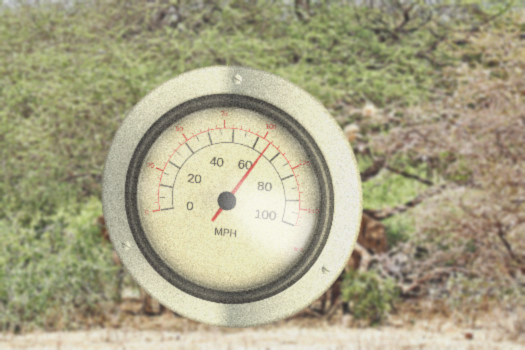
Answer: 65 mph
